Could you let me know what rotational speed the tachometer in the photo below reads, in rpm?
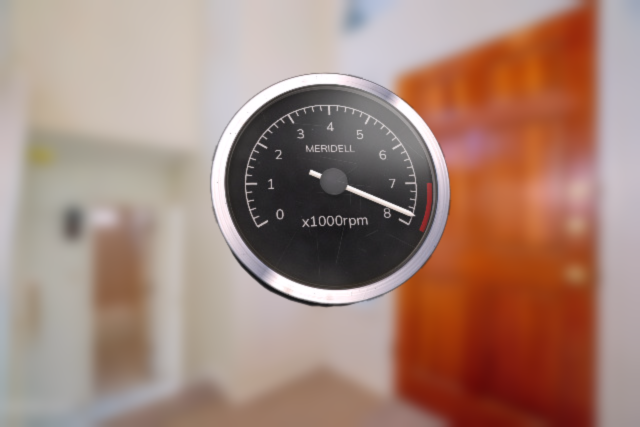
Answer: 7800 rpm
